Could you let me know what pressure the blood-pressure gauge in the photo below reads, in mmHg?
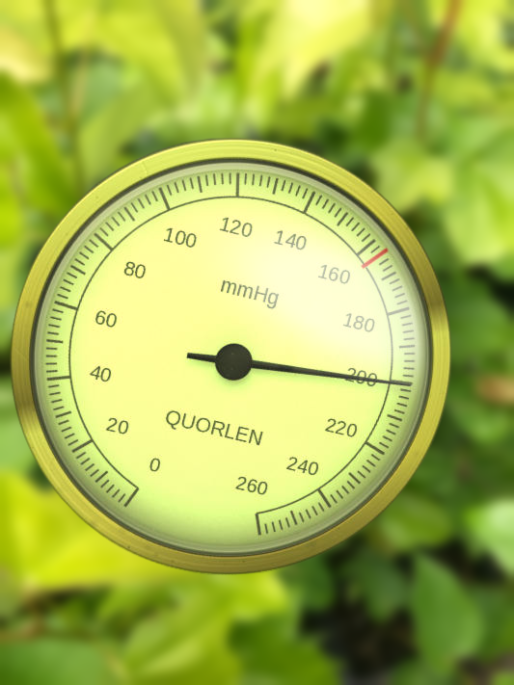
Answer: 200 mmHg
